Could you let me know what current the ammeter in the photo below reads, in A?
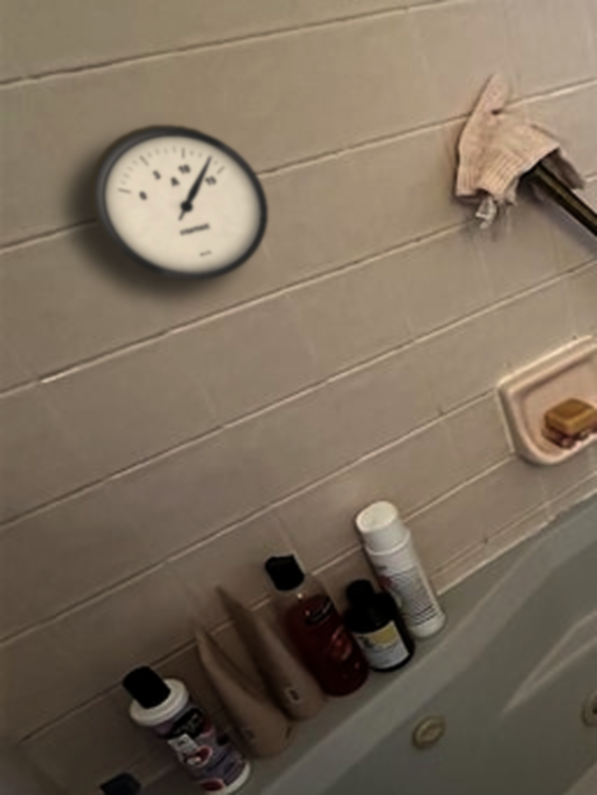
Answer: 13 A
